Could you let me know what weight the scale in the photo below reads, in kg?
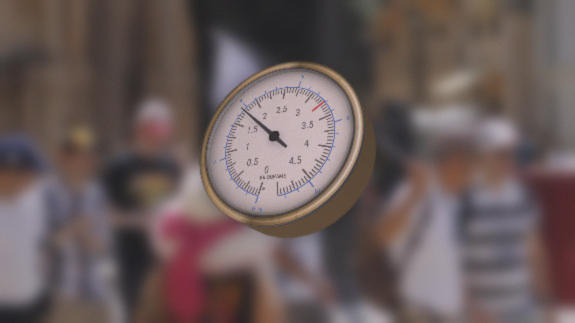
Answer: 1.75 kg
